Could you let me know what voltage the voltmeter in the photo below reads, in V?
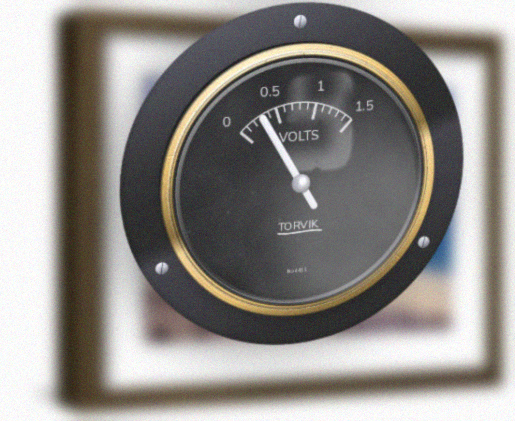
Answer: 0.3 V
